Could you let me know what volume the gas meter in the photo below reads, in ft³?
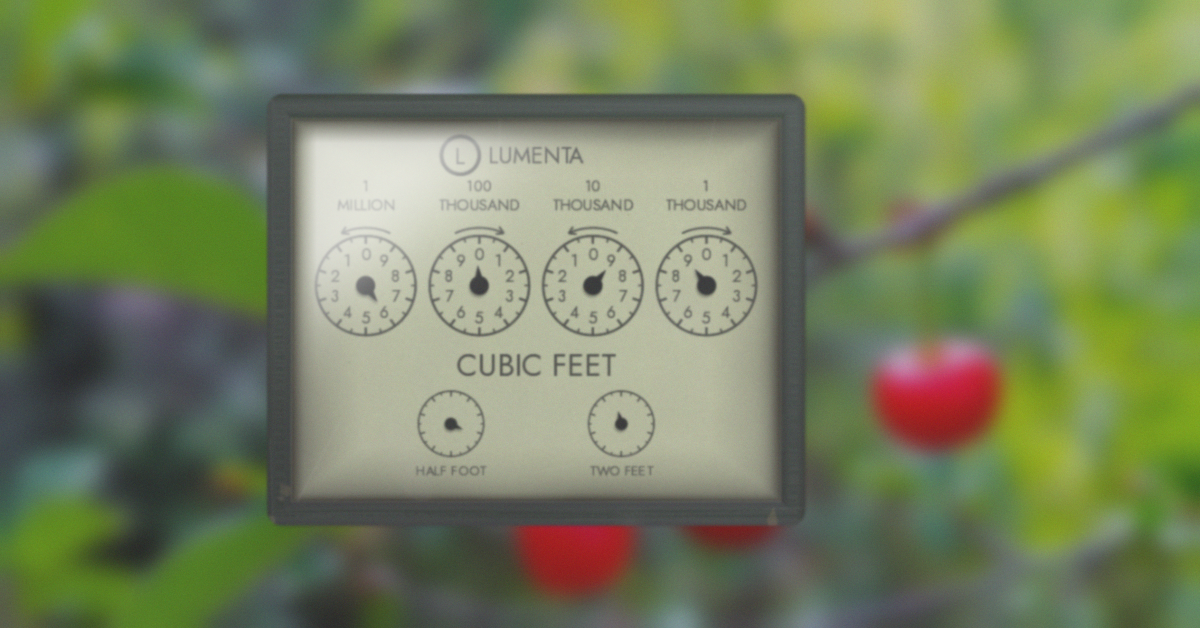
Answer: 598900 ft³
